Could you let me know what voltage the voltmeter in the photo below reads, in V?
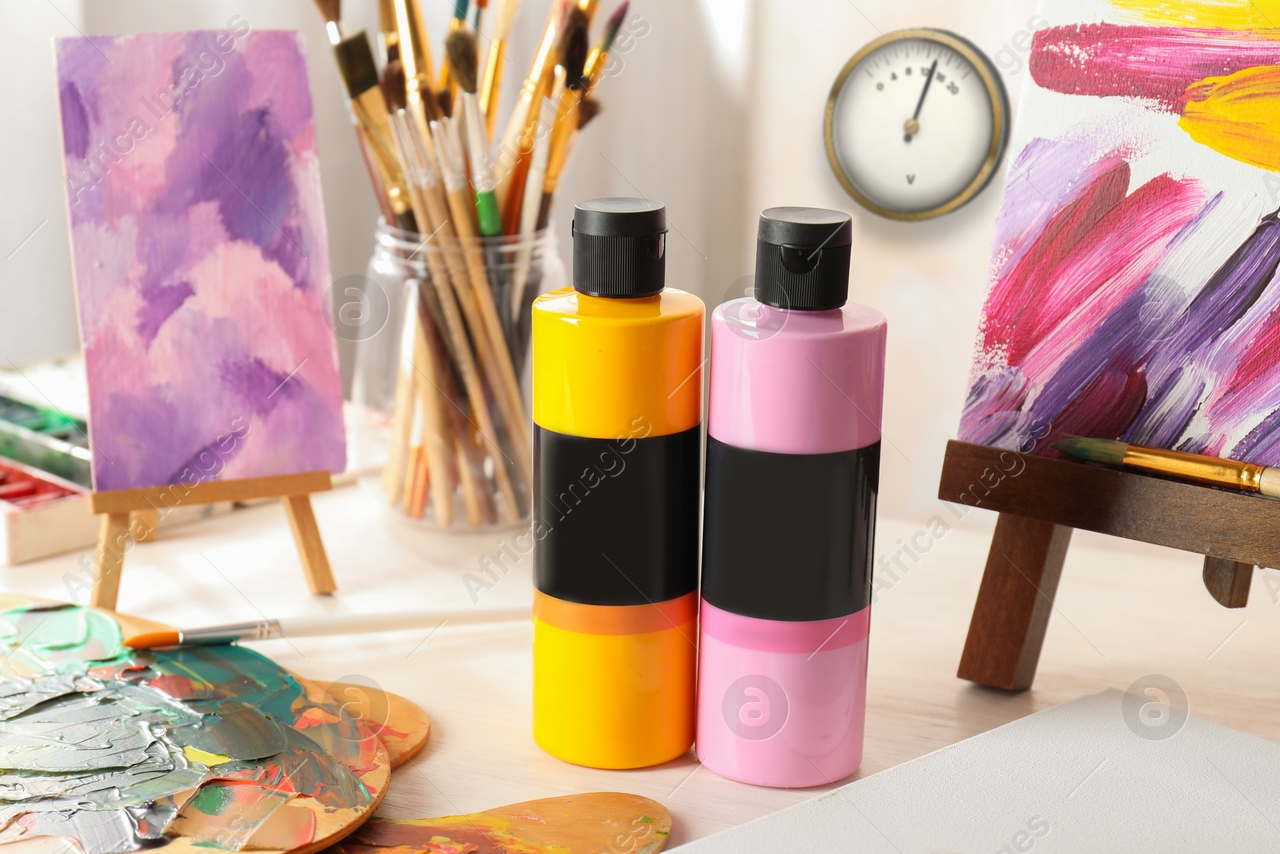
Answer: 14 V
